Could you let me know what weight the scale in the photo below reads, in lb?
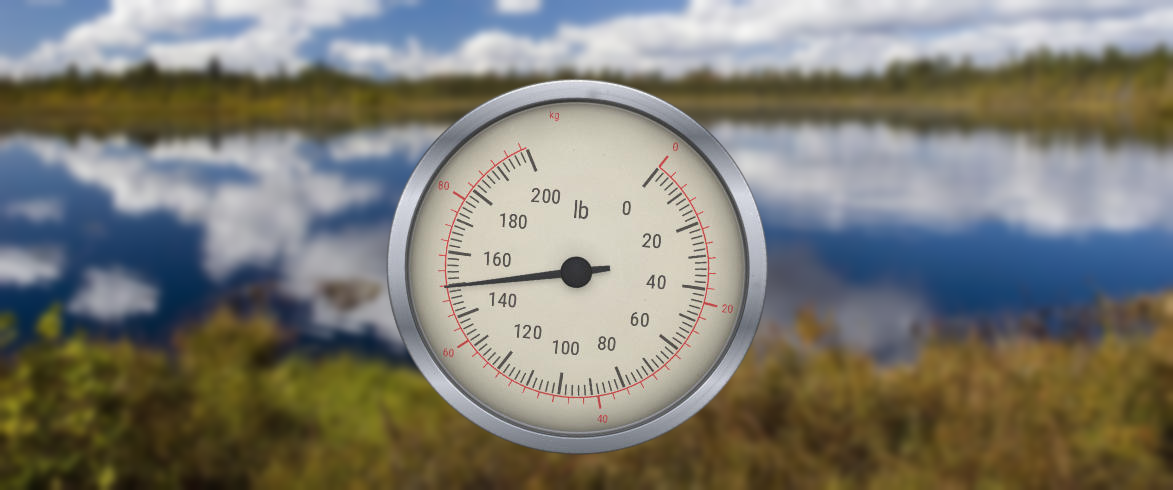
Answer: 150 lb
